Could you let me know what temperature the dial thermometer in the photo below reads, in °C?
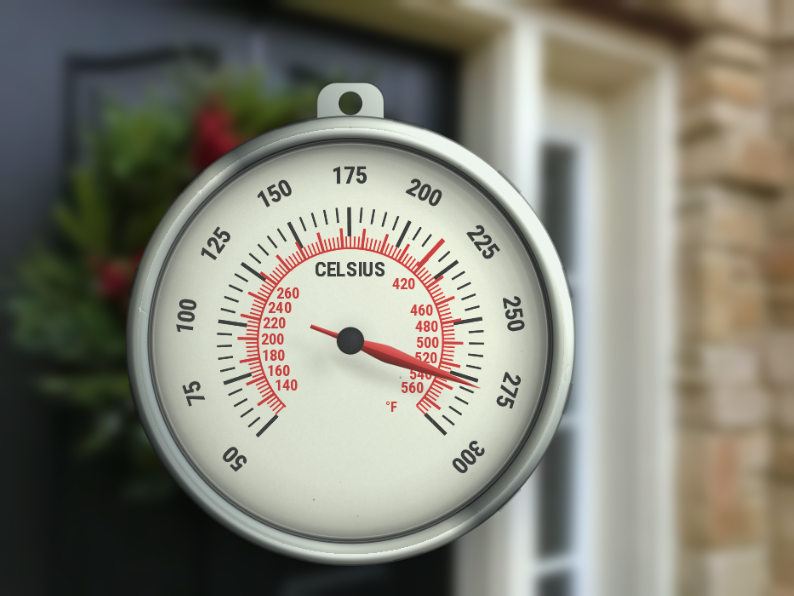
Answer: 277.5 °C
